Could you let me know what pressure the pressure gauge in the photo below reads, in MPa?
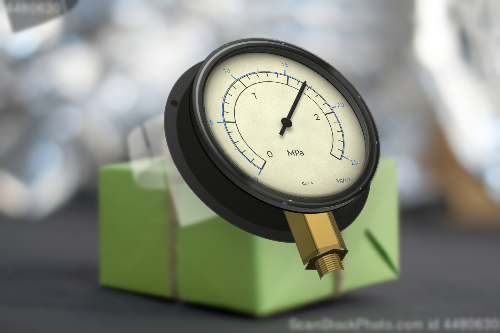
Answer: 1.65 MPa
